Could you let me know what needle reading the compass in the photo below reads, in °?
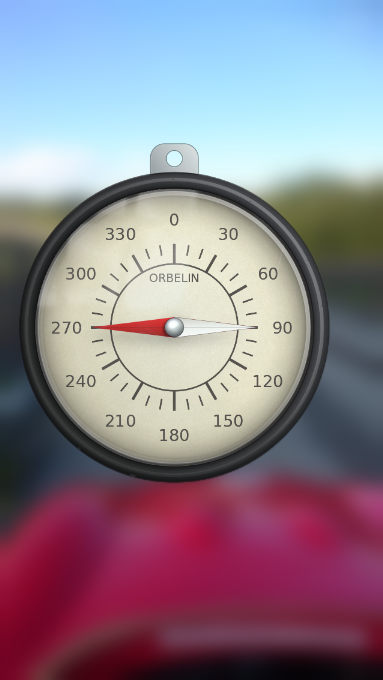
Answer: 270 °
